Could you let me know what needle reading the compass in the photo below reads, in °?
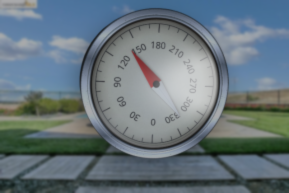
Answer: 140 °
